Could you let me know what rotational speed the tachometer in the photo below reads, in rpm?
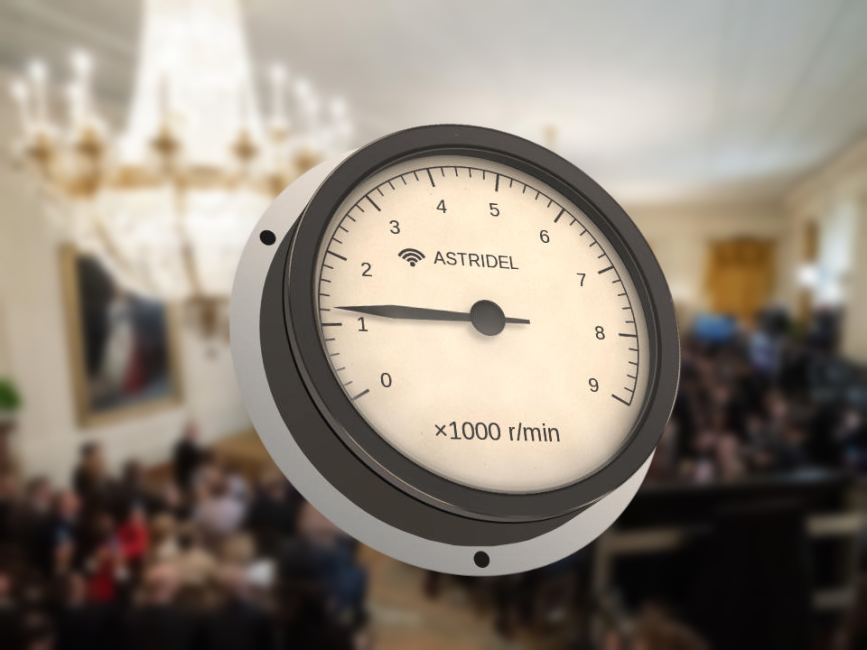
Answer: 1200 rpm
